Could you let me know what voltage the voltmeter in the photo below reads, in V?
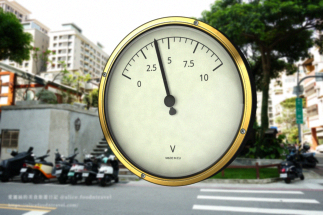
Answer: 4 V
